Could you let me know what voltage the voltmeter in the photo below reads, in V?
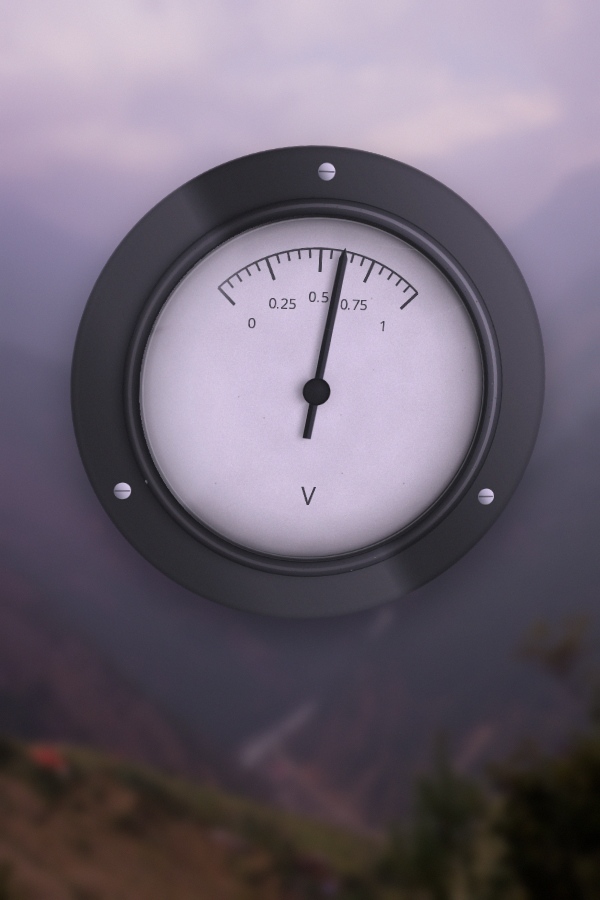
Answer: 0.6 V
